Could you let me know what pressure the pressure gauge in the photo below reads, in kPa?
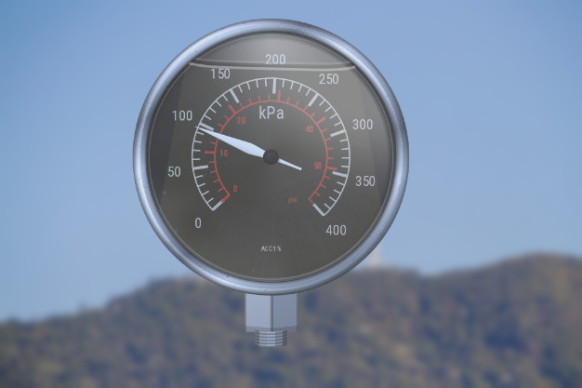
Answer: 95 kPa
